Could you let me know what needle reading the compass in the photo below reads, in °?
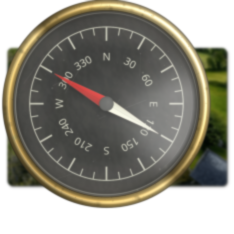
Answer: 300 °
